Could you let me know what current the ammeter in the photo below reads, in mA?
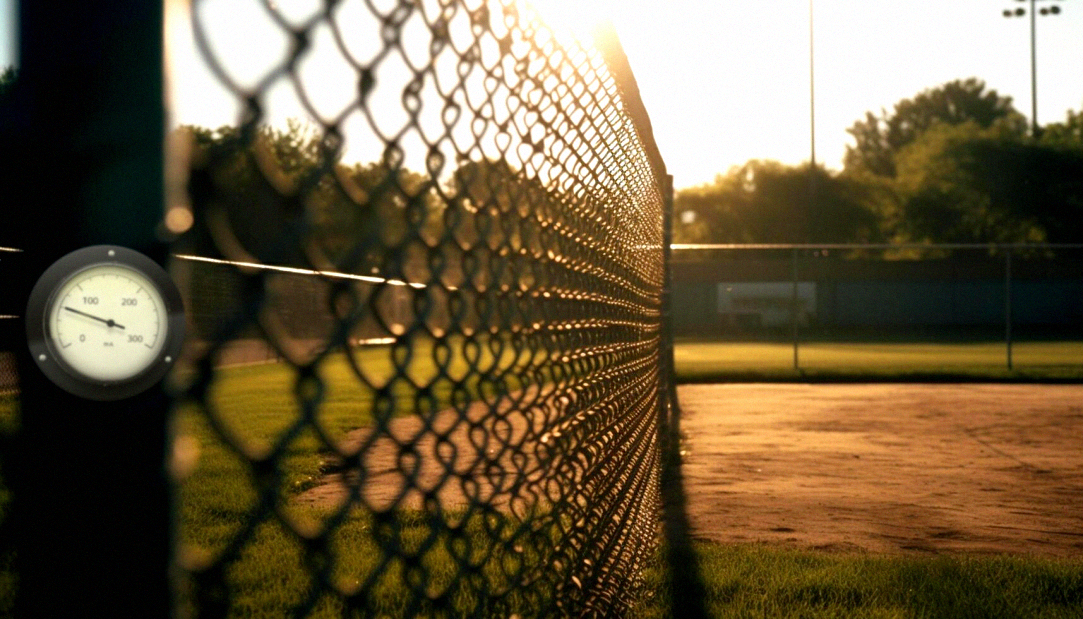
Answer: 60 mA
